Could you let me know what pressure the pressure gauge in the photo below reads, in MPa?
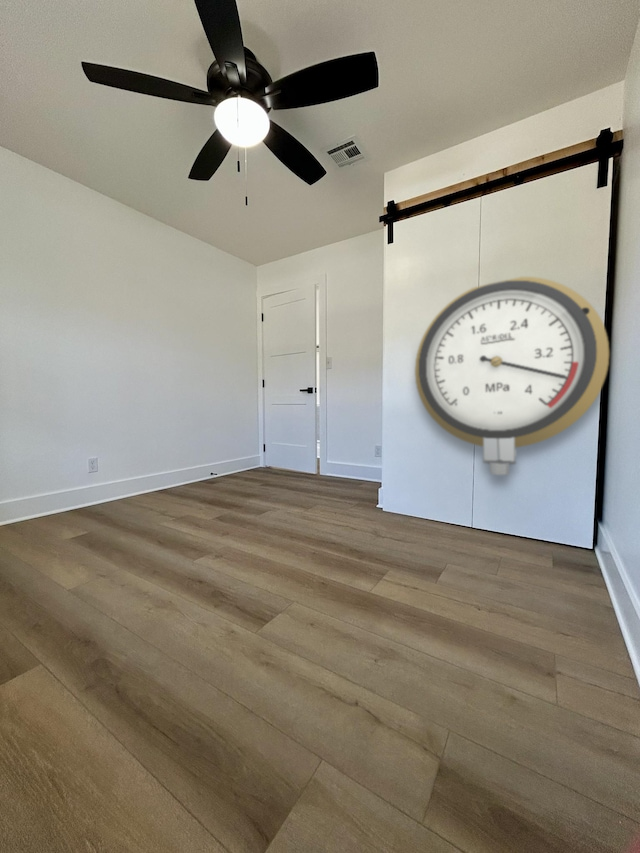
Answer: 3.6 MPa
